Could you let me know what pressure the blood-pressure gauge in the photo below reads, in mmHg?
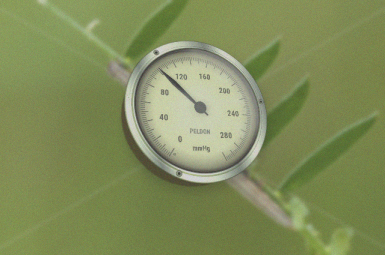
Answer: 100 mmHg
